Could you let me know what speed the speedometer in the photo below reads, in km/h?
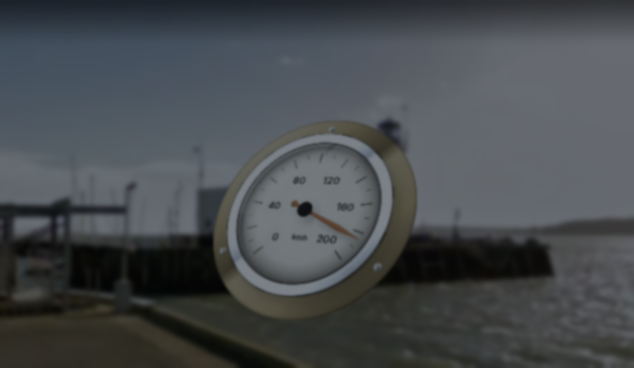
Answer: 185 km/h
